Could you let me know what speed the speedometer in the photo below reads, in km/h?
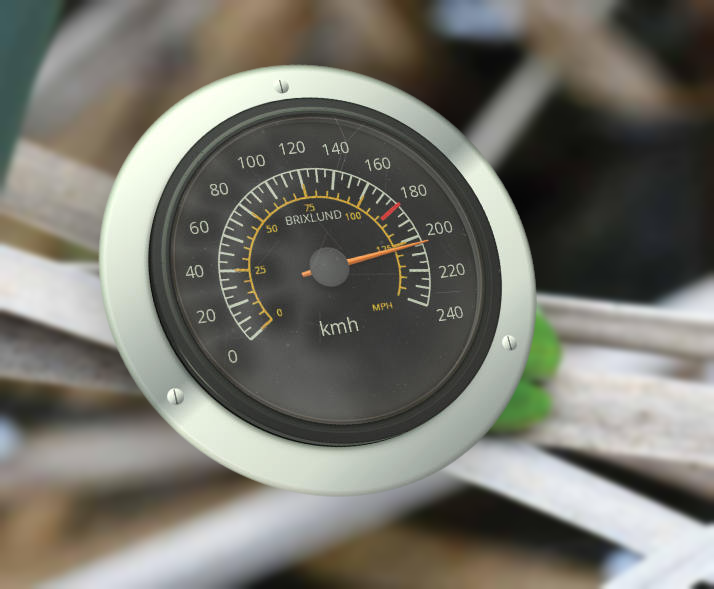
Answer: 205 km/h
